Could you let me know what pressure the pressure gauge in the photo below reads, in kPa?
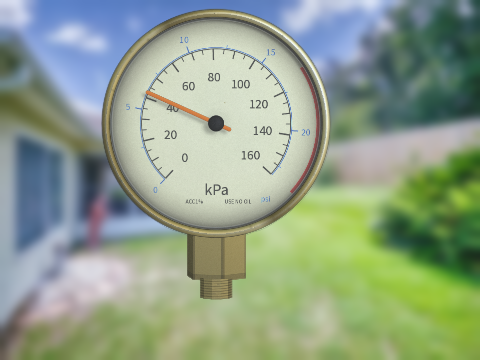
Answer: 42.5 kPa
